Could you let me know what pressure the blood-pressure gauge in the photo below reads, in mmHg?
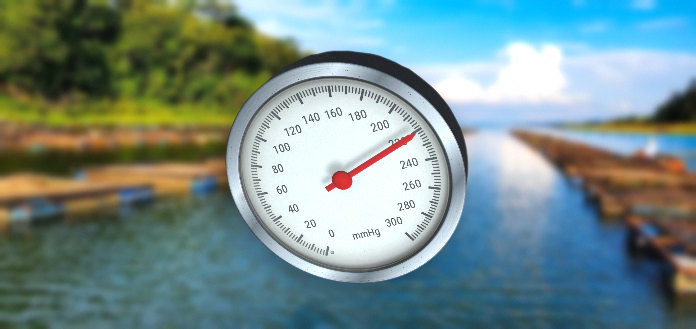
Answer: 220 mmHg
